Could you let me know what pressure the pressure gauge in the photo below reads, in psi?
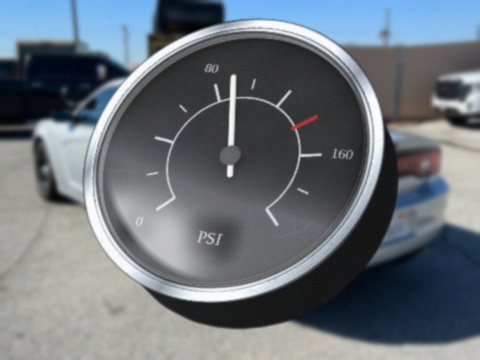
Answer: 90 psi
